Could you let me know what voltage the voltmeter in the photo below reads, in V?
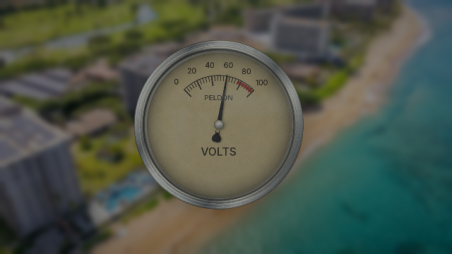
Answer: 60 V
